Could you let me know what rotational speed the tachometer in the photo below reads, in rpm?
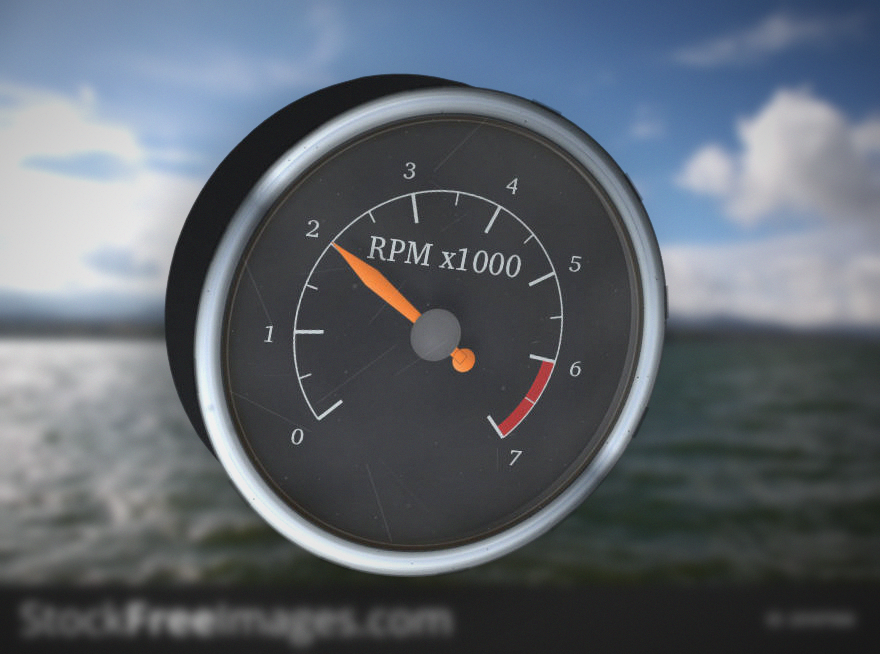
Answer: 2000 rpm
